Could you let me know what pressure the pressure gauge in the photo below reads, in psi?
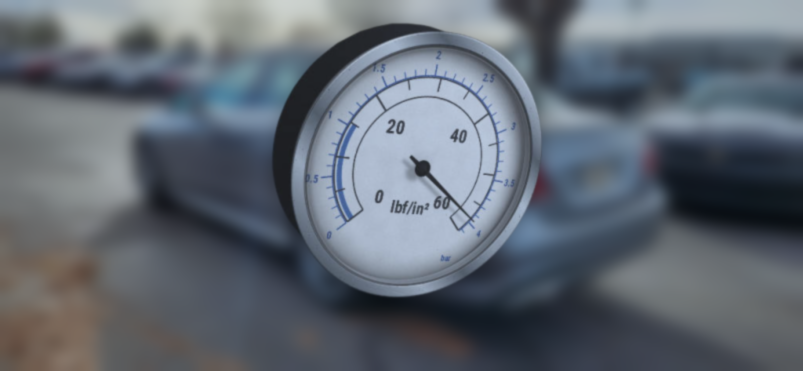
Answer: 57.5 psi
